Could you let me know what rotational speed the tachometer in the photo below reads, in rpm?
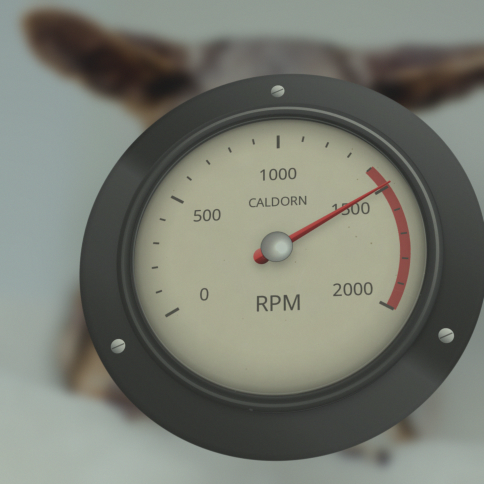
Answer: 1500 rpm
